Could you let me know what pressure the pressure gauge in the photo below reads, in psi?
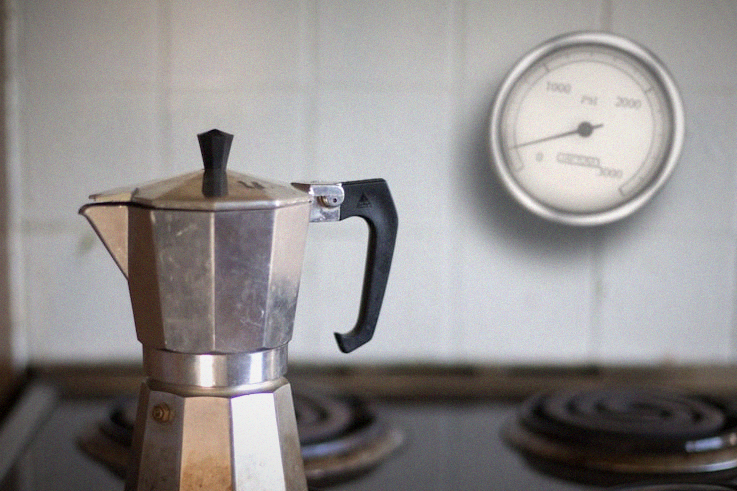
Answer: 200 psi
